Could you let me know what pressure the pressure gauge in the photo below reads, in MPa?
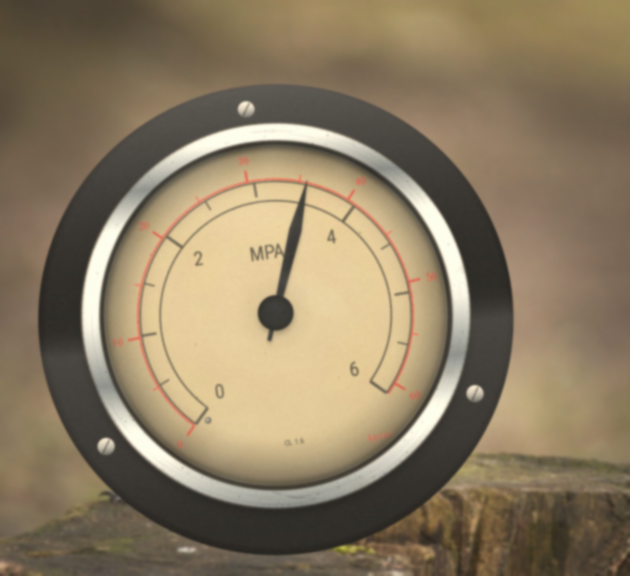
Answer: 3.5 MPa
